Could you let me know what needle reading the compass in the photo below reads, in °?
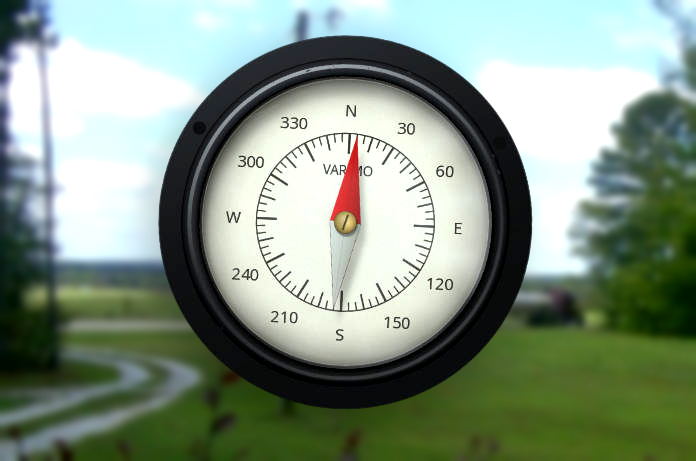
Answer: 5 °
